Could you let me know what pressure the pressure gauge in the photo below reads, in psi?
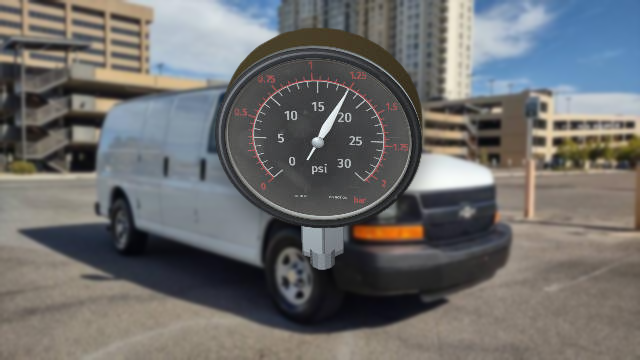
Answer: 18 psi
